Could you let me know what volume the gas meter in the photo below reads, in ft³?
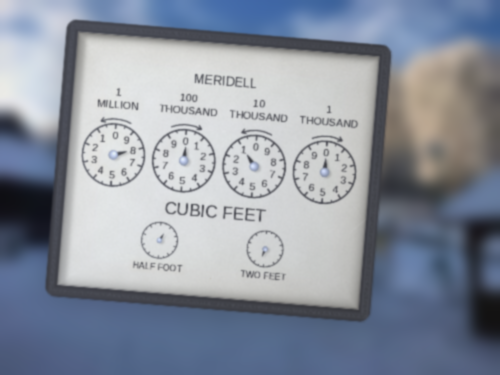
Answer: 801000 ft³
